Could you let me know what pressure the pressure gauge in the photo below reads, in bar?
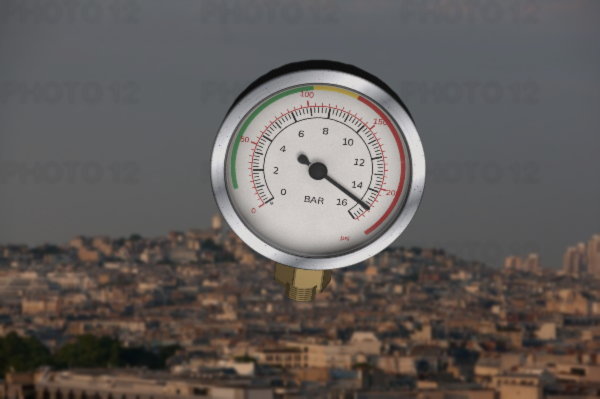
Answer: 15 bar
